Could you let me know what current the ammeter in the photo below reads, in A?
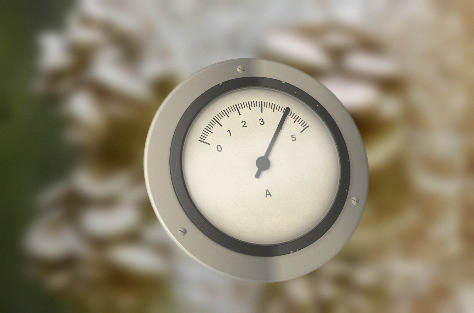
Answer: 4 A
